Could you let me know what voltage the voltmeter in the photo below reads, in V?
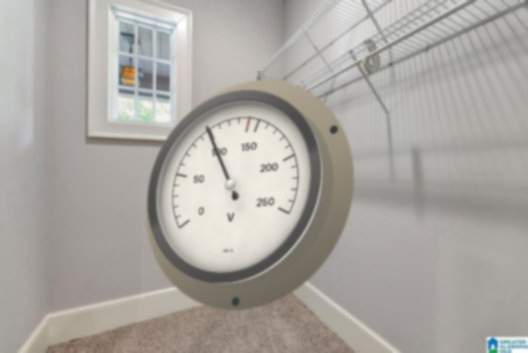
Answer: 100 V
